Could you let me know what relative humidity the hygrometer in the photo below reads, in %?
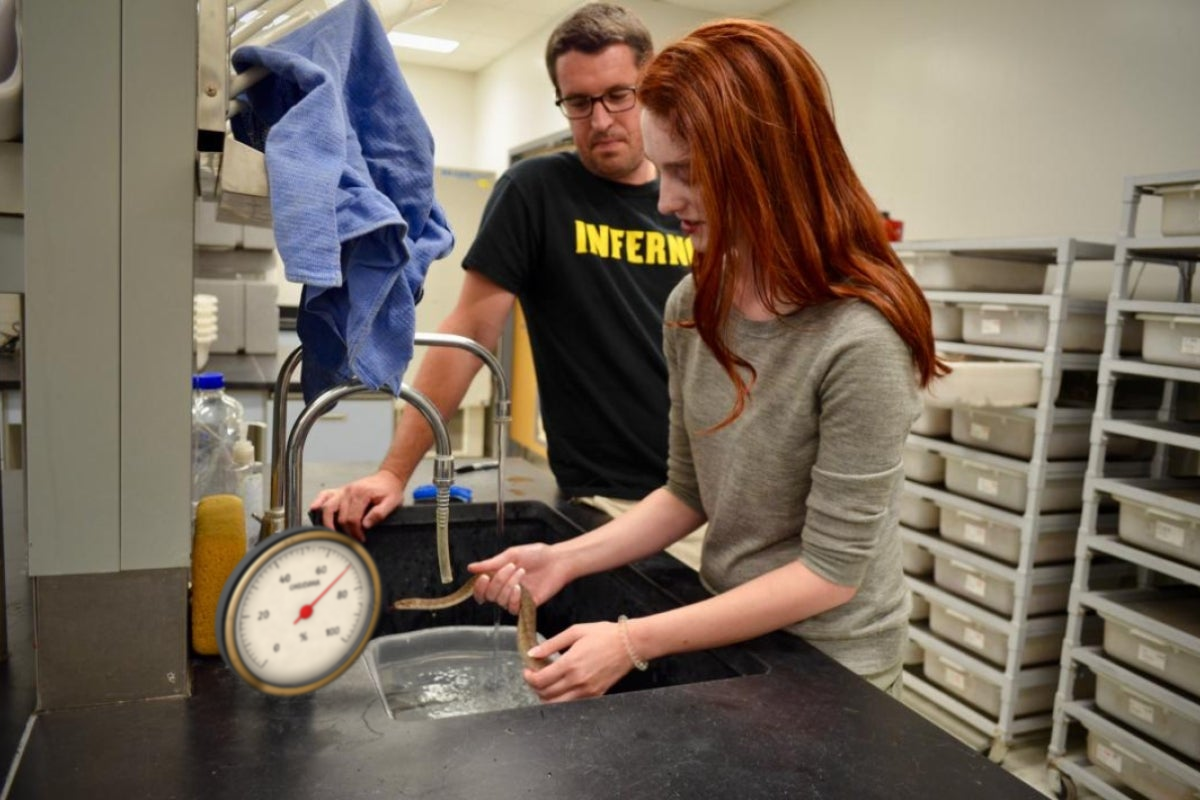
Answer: 70 %
